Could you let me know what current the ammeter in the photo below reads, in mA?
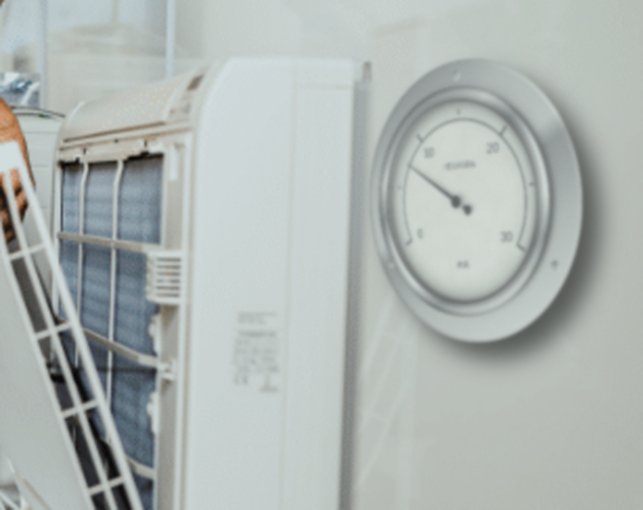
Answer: 7.5 mA
